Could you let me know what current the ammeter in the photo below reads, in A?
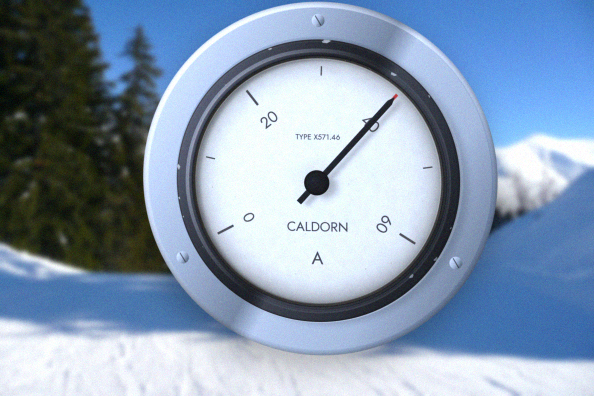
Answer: 40 A
